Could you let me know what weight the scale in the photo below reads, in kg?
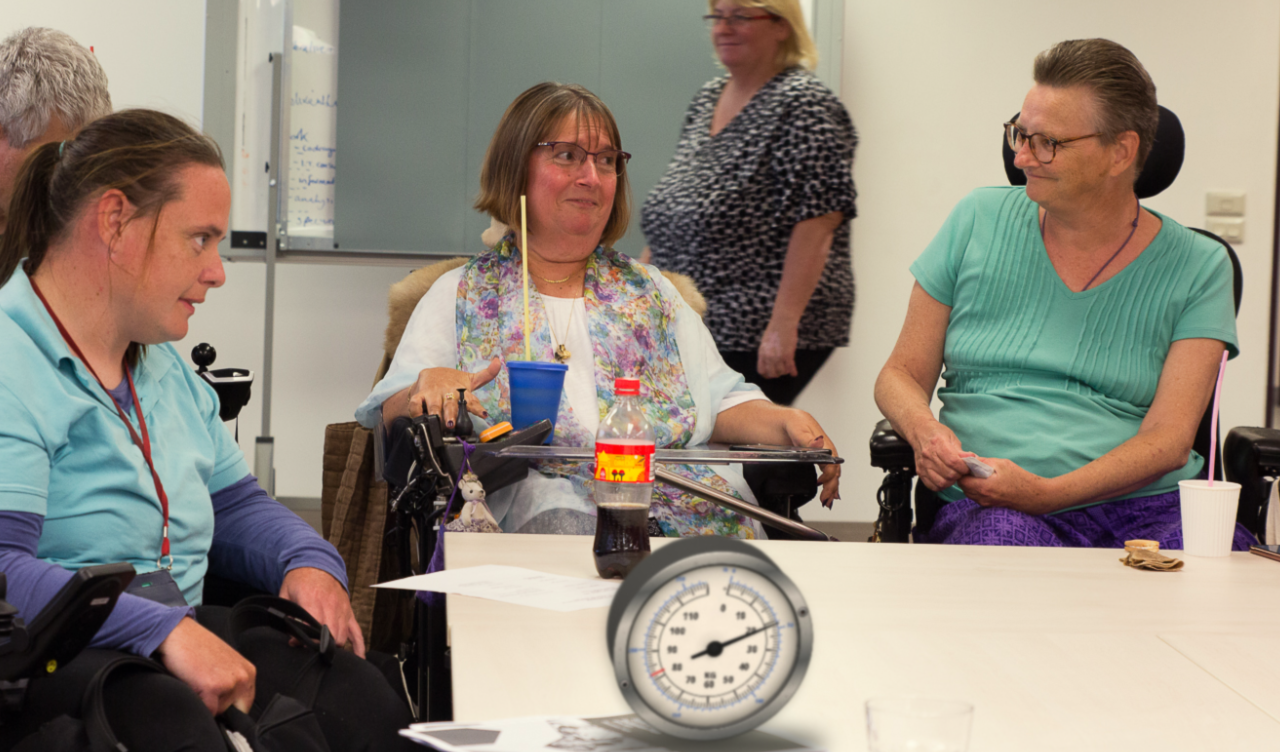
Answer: 20 kg
